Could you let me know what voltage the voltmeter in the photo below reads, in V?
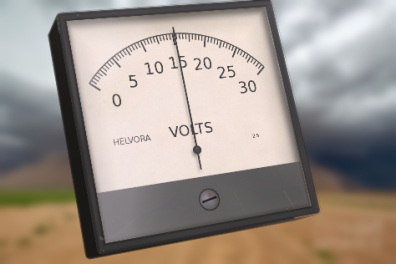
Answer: 15 V
